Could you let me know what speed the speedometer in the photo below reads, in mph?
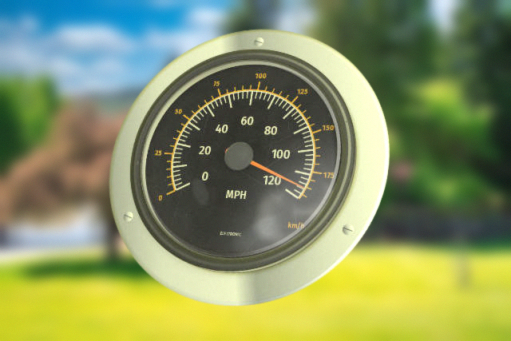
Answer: 116 mph
